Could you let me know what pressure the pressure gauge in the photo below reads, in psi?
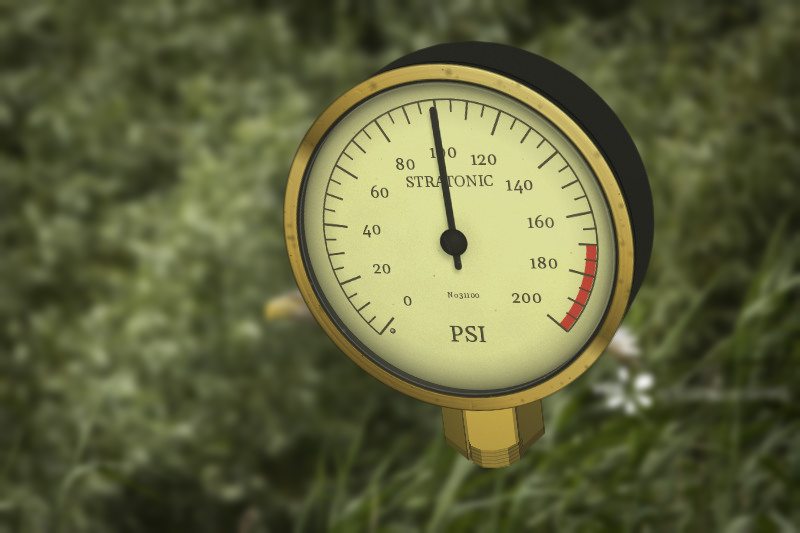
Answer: 100 psi
